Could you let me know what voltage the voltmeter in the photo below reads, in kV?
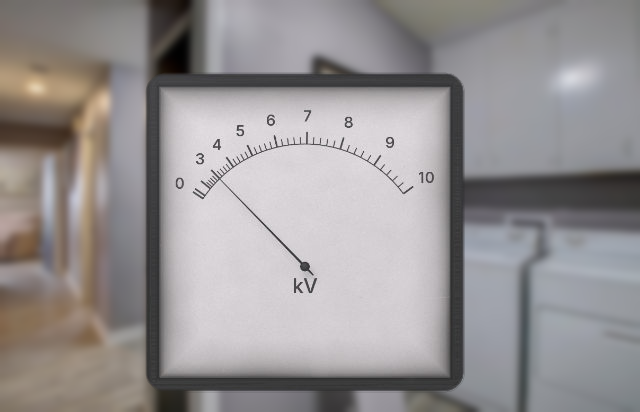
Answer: 3 kV
